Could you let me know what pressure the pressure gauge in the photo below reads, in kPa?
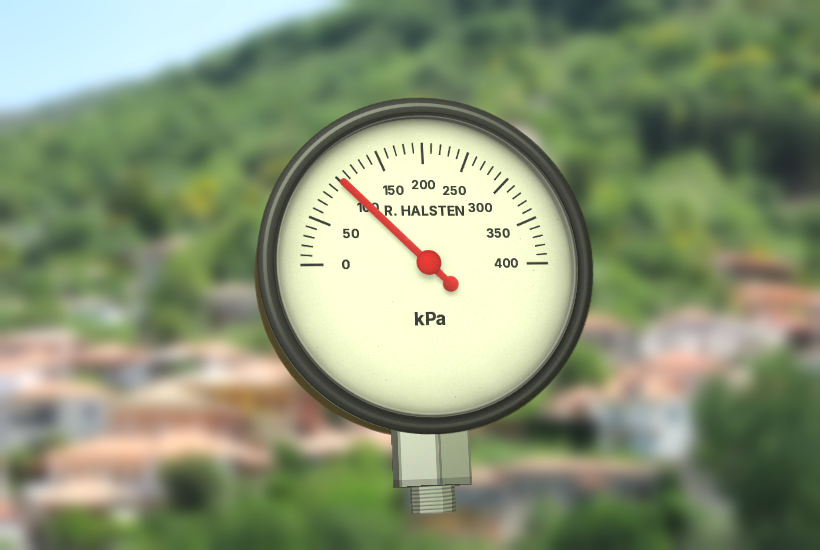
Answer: 100 kPa
